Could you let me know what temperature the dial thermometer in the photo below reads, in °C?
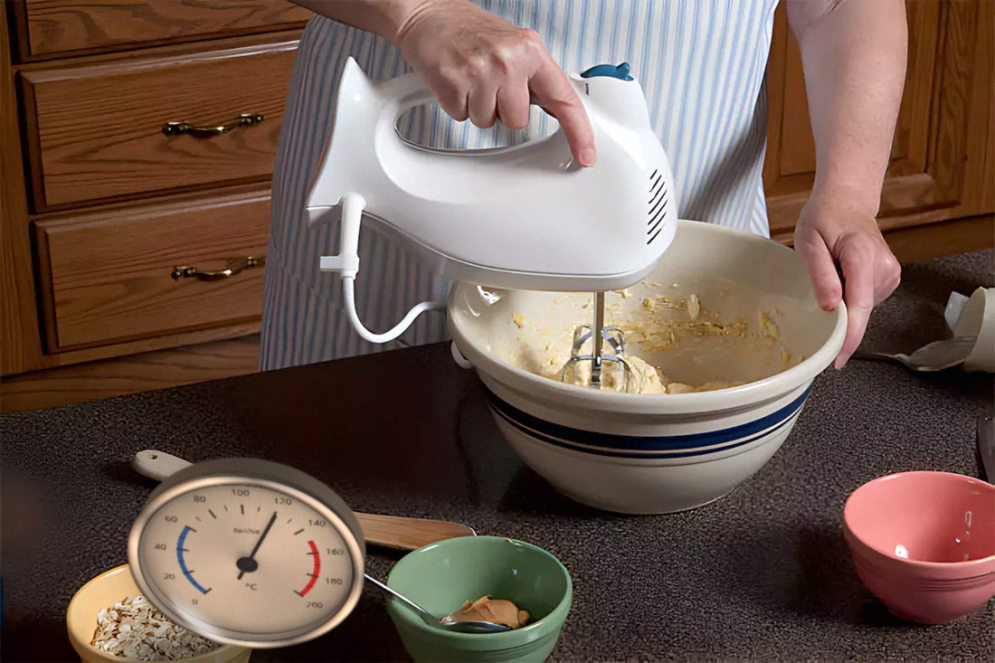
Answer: 120 °C
